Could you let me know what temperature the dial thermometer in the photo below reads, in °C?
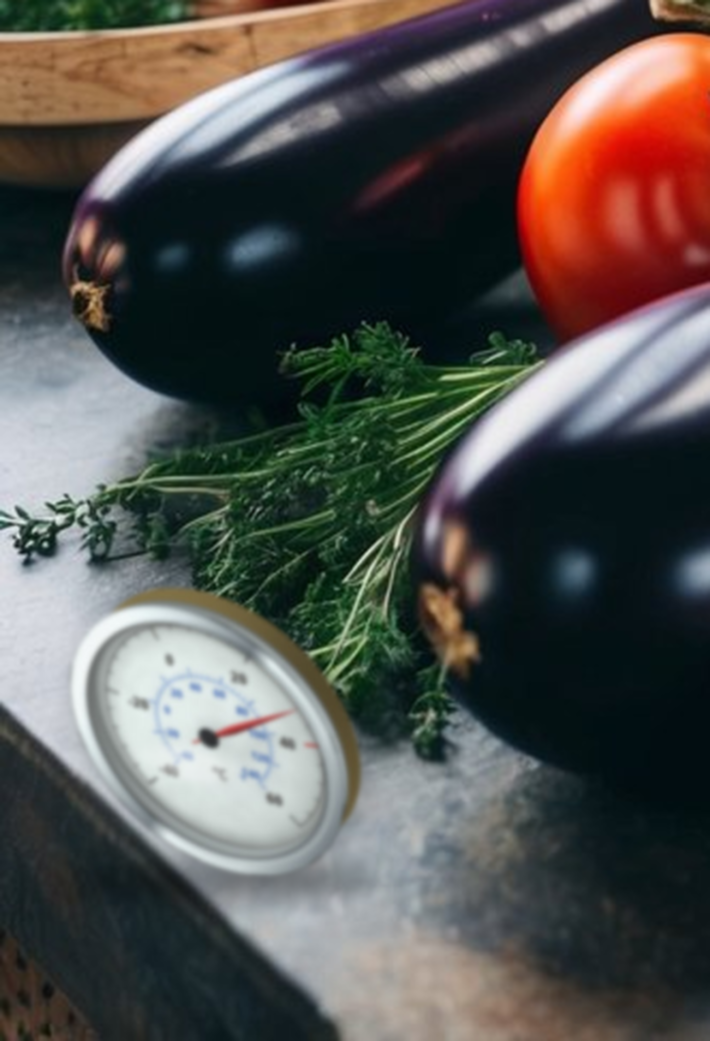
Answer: 32 °C
